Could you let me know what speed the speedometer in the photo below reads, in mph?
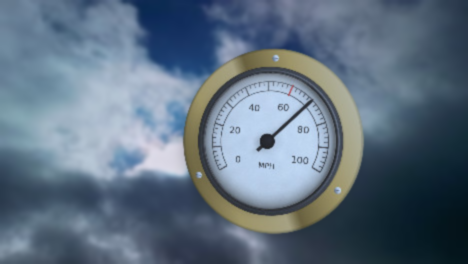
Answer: 70 mph
